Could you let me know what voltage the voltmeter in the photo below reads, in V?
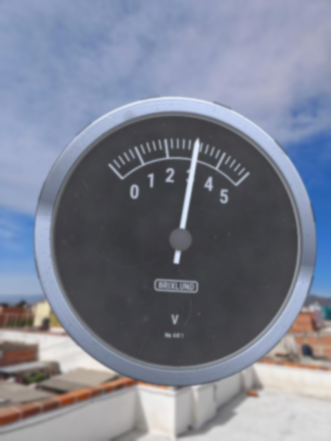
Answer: 3 V
